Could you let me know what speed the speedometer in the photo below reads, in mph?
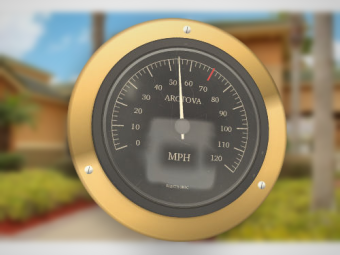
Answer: 54 mph
